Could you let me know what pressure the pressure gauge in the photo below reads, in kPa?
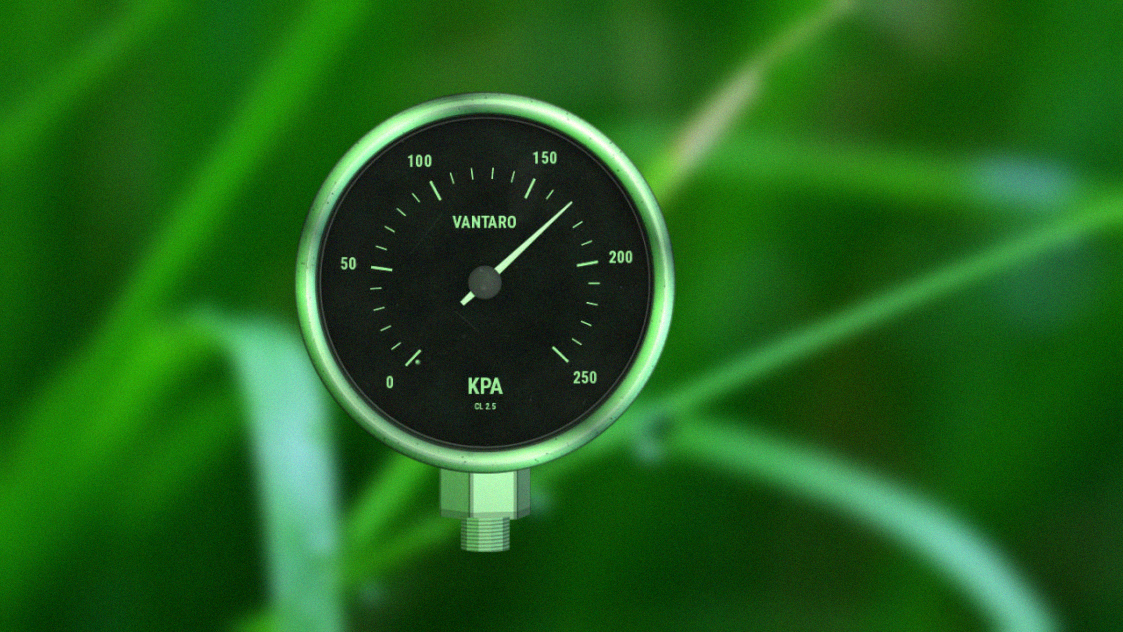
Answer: 170 kPa
